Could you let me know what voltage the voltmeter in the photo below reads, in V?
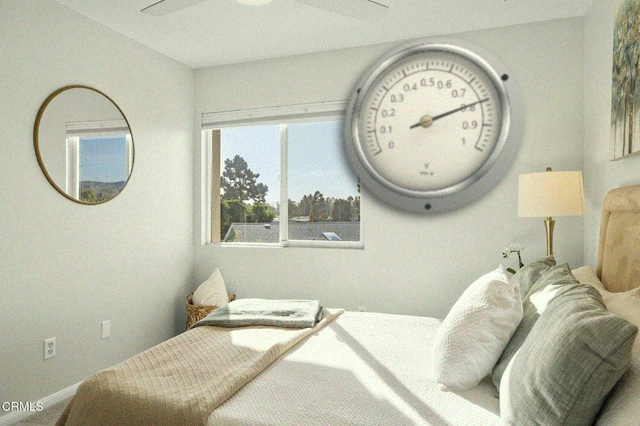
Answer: 0.8 V
